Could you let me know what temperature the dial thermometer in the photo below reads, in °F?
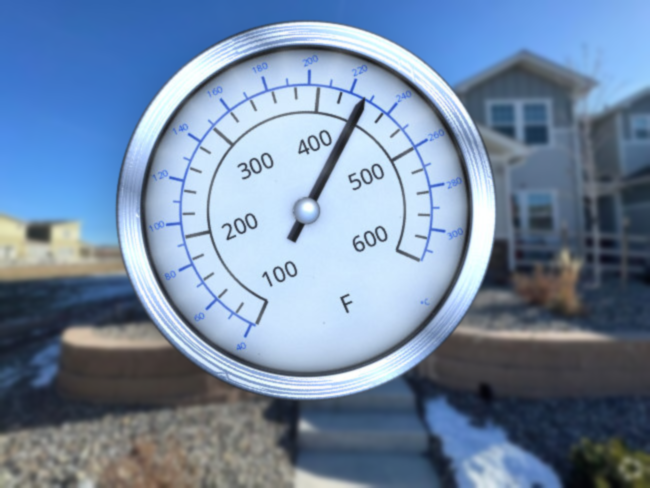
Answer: 440 °F
